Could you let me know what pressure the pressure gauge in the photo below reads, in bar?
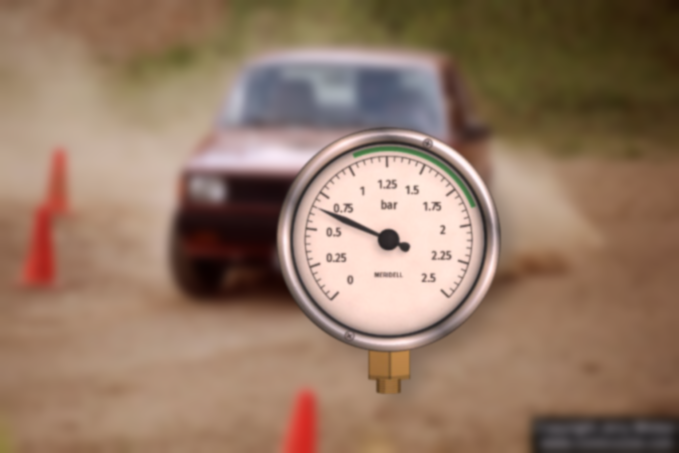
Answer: 0.65 bar
